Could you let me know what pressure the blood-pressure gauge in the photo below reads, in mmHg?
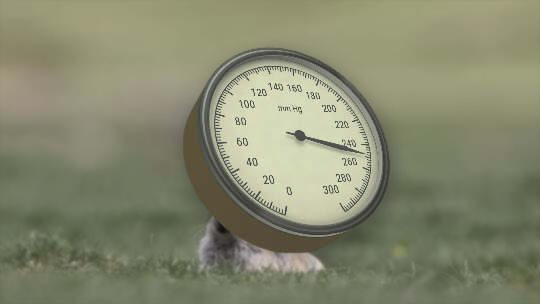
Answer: 250 mmHg
